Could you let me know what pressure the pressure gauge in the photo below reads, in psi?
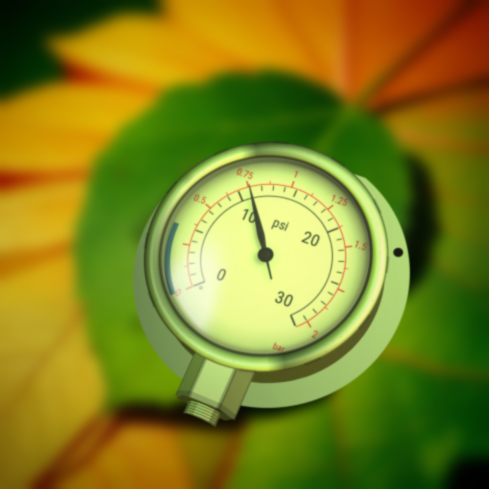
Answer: 11 psi
